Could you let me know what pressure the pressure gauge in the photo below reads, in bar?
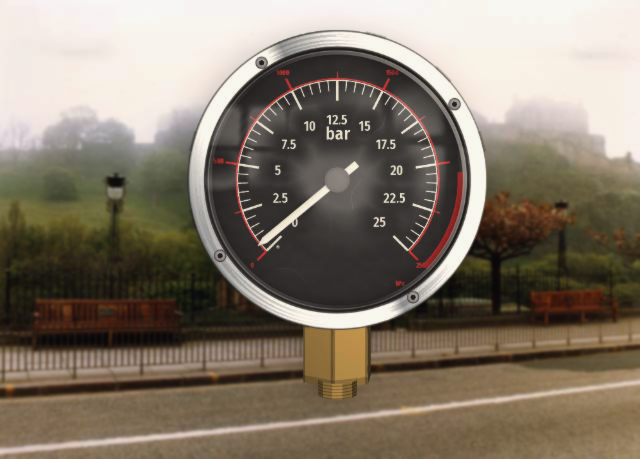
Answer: 0.5 bar
